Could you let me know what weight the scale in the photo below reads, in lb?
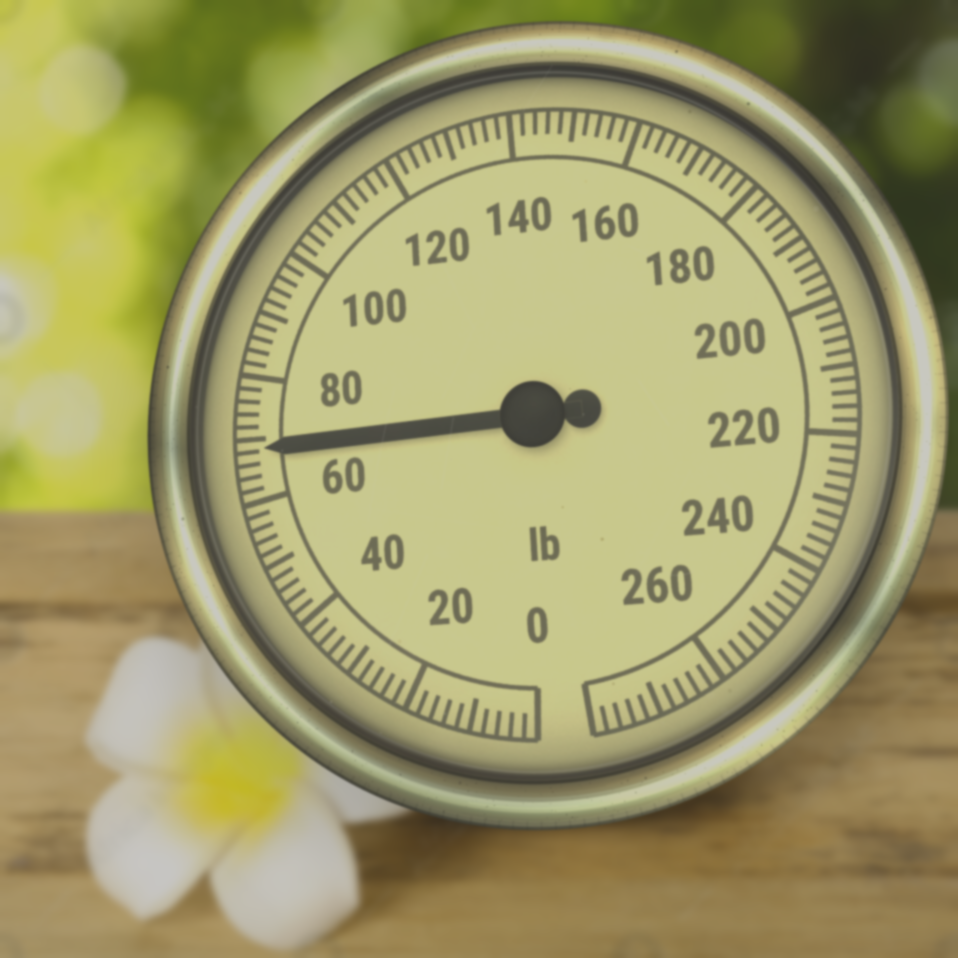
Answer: 68 lb
